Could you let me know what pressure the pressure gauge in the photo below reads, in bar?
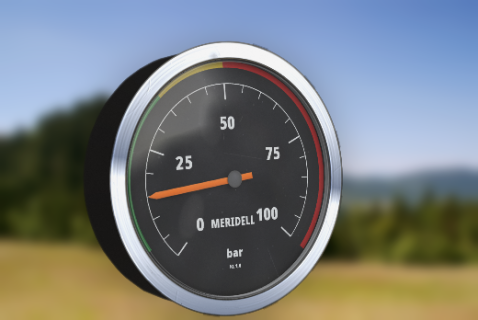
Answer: 15 bar
